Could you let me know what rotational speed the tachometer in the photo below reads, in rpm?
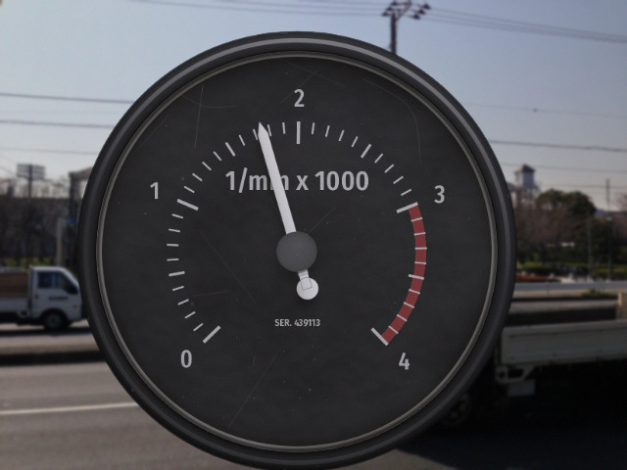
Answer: 1750 rpm
